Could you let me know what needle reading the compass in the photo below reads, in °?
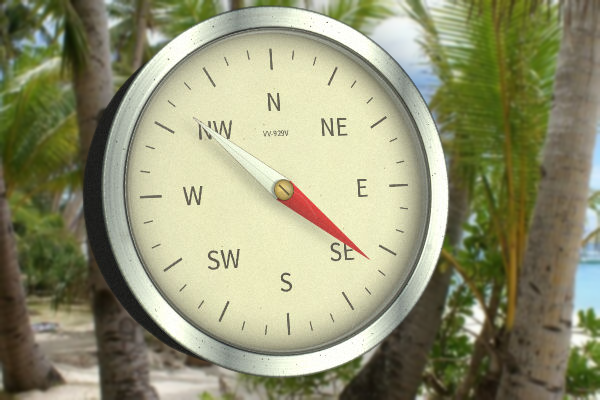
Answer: 130 °
